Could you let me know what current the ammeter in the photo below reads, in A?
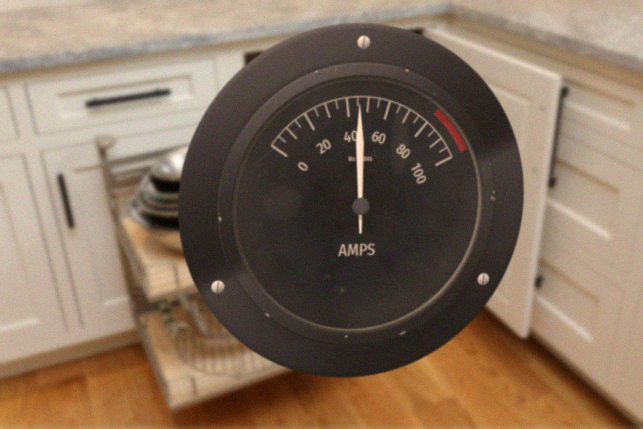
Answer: 45 A
